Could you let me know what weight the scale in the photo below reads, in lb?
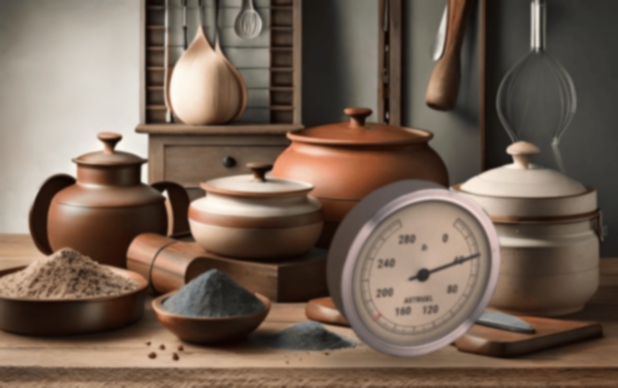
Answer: 40 lb
